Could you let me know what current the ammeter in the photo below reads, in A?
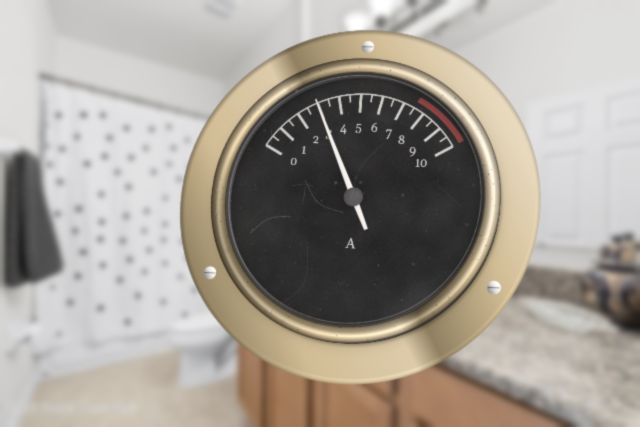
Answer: 3 A
